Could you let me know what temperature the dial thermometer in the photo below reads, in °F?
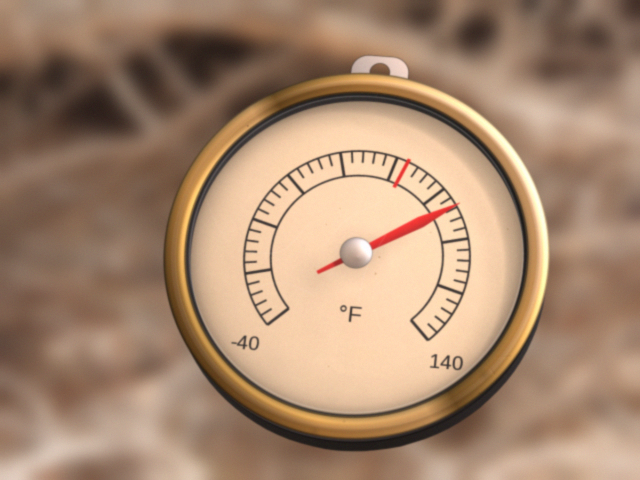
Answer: 88 °F
